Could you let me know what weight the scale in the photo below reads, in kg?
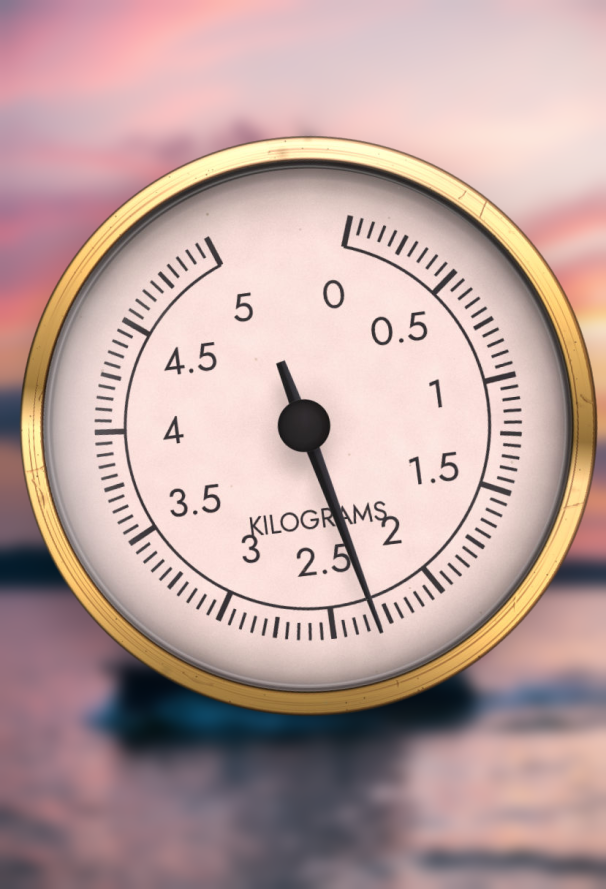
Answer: 2.3 kg
